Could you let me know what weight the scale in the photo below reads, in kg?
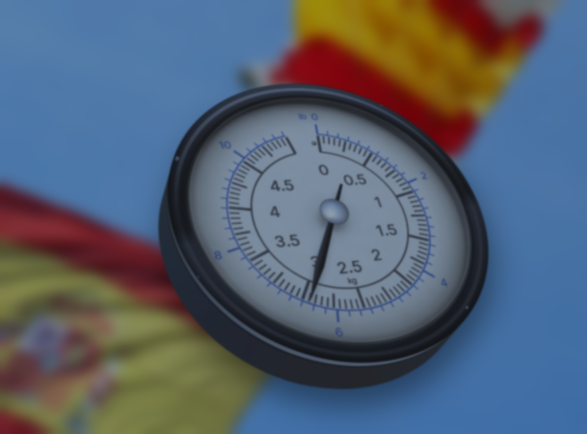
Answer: 2.95 kg
